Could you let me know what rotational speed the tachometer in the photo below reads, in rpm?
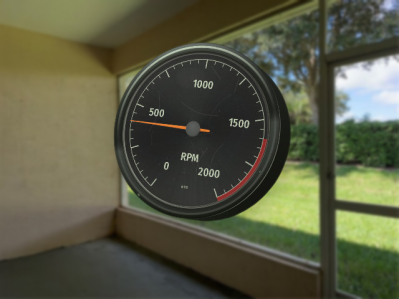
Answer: 400 rpm
